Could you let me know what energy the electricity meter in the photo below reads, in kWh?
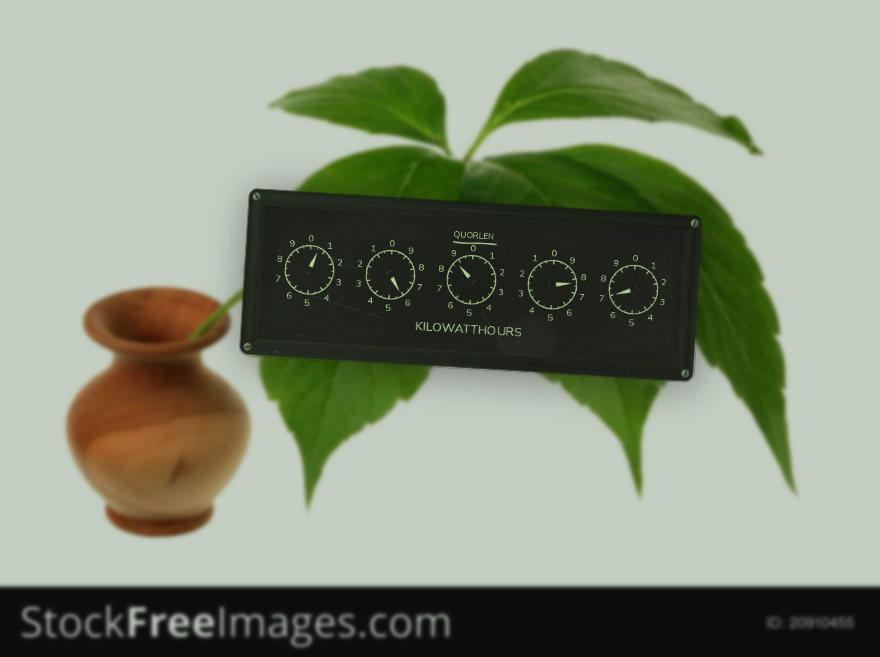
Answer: 5877 kWh
